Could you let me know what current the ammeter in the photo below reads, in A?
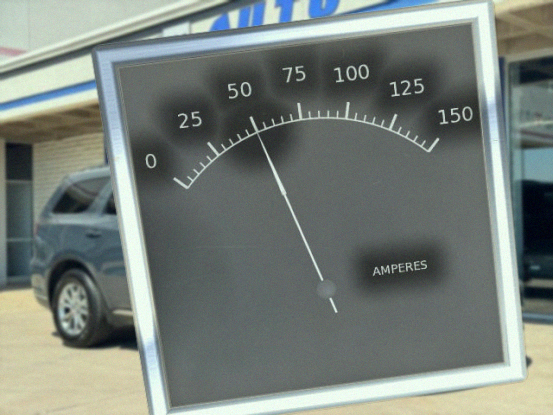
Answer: 50 A
